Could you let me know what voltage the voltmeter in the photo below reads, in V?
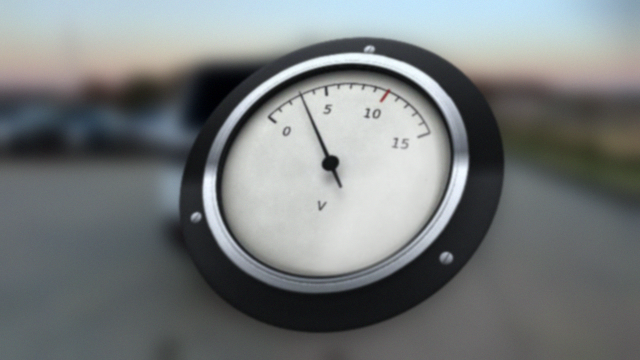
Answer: 3 V
